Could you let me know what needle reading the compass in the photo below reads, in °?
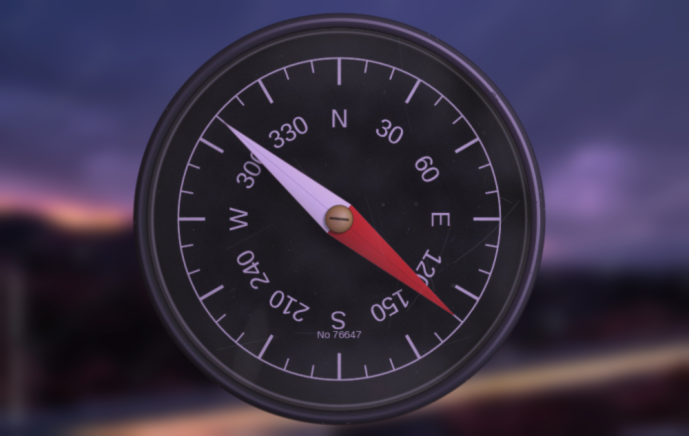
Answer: 130 °
